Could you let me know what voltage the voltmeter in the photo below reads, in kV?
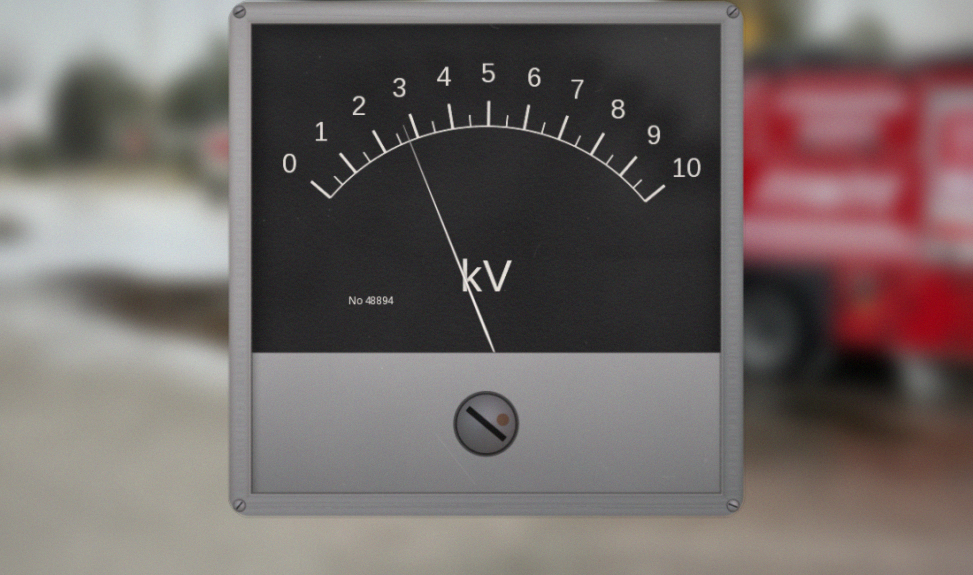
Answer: 2.75 kV
